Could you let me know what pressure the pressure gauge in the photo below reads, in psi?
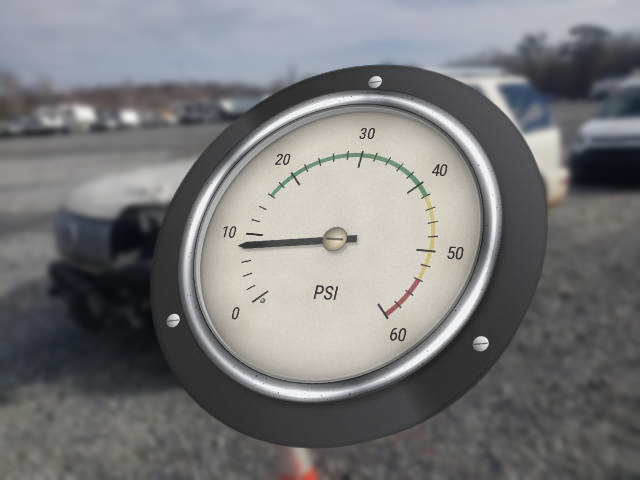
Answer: 8 psi
